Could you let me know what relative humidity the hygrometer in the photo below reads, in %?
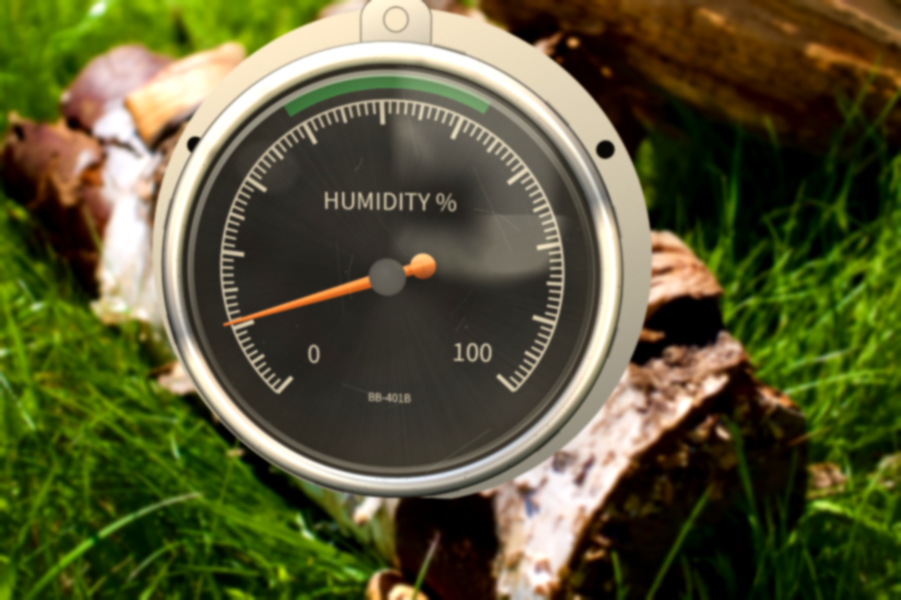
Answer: 11 %
